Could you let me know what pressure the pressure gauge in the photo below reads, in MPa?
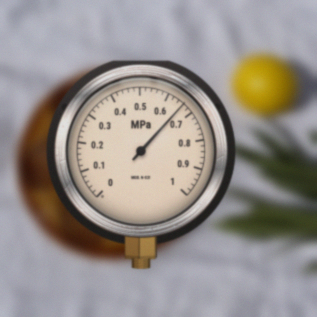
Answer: 0.66 MPa
